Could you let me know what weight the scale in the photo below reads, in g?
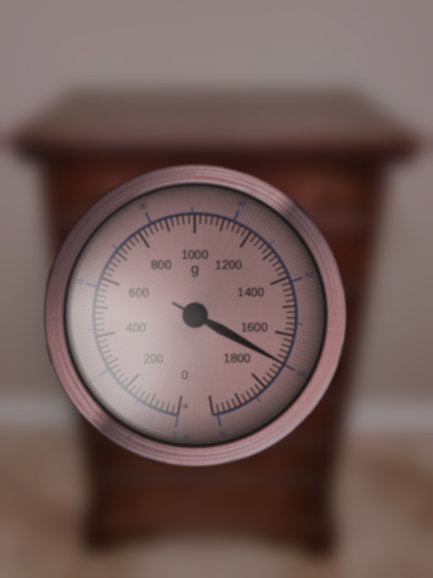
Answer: 1700 g
